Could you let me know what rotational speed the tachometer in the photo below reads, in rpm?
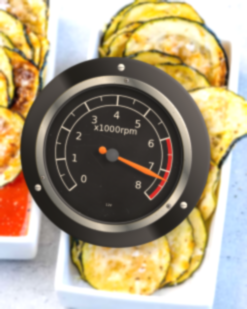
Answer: 7250 rpm
